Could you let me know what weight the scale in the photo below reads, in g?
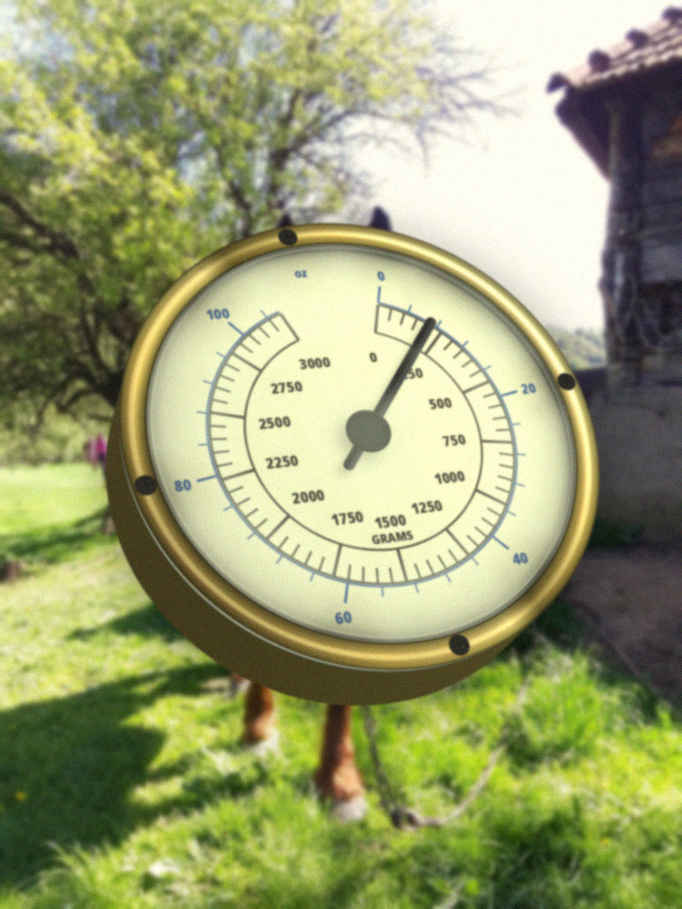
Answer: 200 g
